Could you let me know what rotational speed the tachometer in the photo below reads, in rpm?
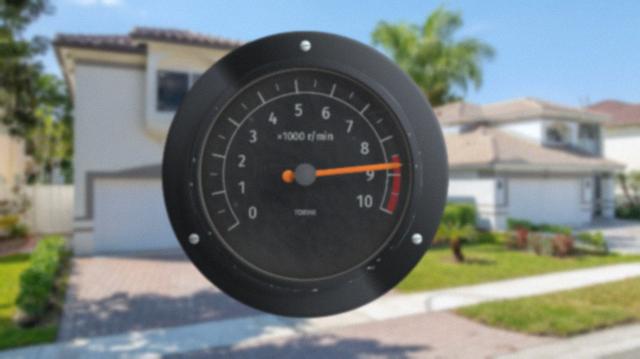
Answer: 8750 rpm
